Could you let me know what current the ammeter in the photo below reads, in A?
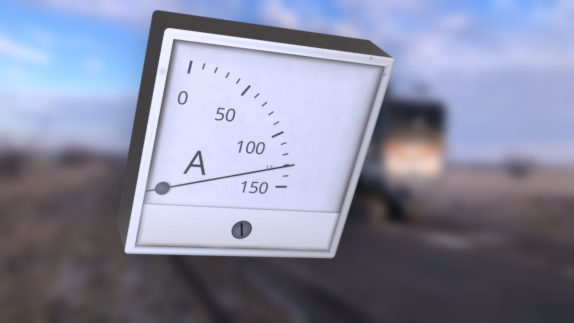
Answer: 130 A
